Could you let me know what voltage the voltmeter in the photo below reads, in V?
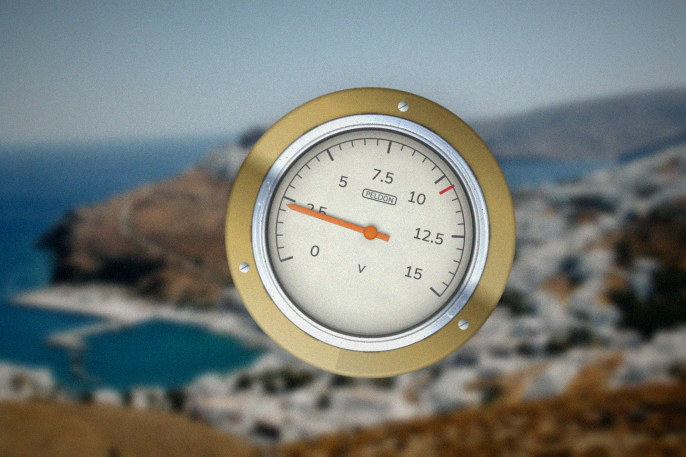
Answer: 2.25 V
